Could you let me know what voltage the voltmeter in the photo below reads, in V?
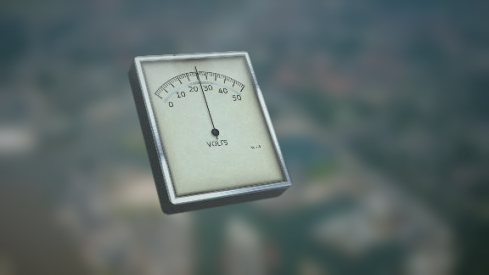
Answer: 25 V
